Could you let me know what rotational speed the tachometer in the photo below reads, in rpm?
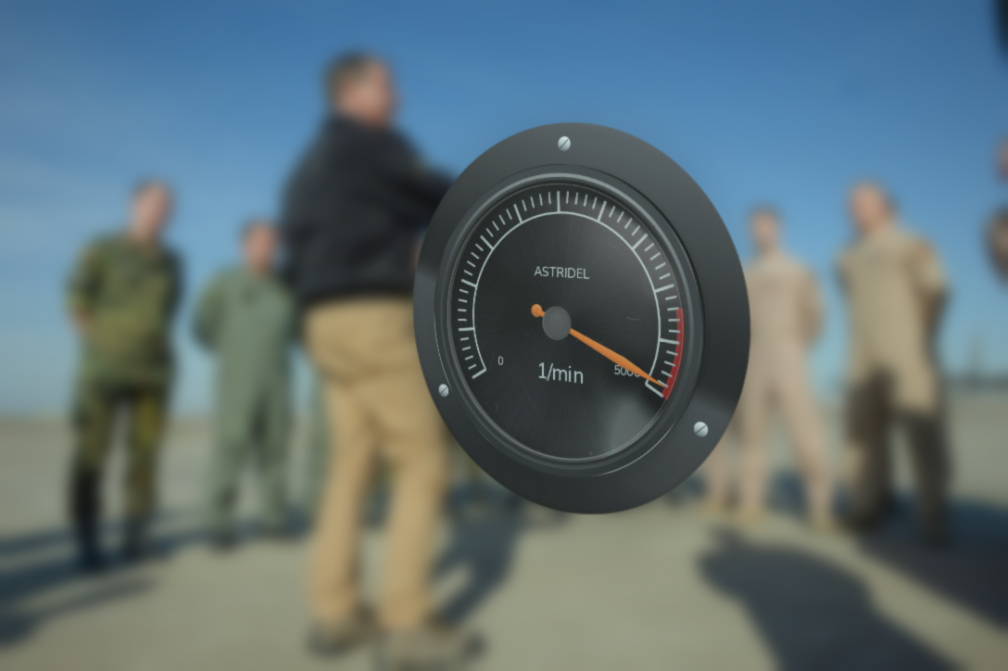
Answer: 4900 rpm
